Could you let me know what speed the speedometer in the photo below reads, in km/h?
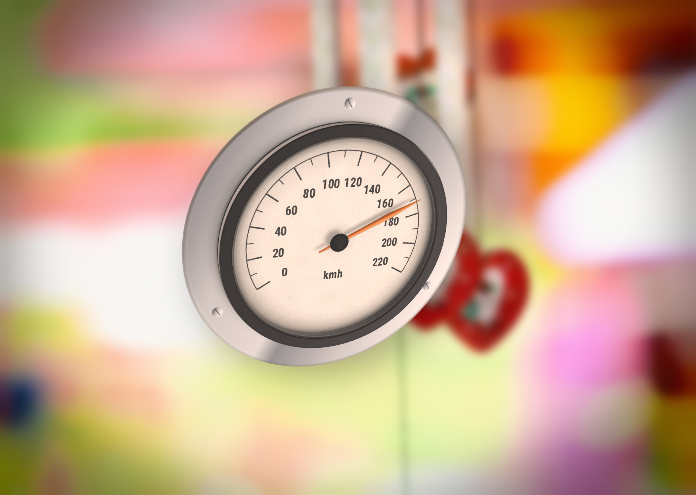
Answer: 170 km/h
